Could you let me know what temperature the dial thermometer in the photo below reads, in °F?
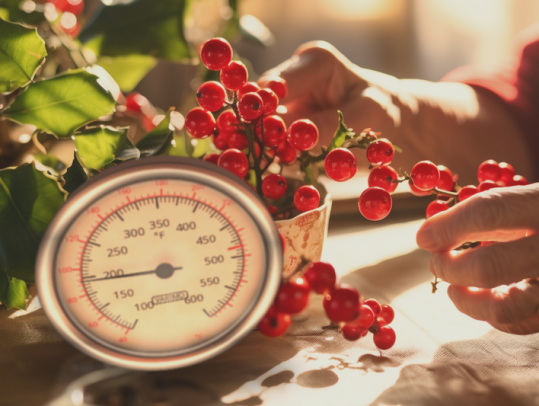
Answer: 200 °F
